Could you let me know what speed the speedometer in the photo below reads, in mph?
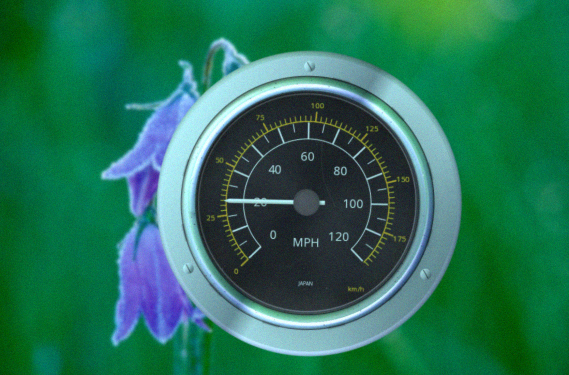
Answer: 20 mph
